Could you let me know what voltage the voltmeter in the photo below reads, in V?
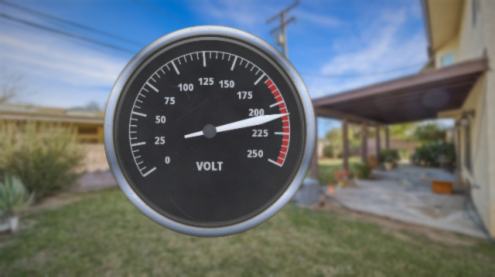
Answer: 210 V
